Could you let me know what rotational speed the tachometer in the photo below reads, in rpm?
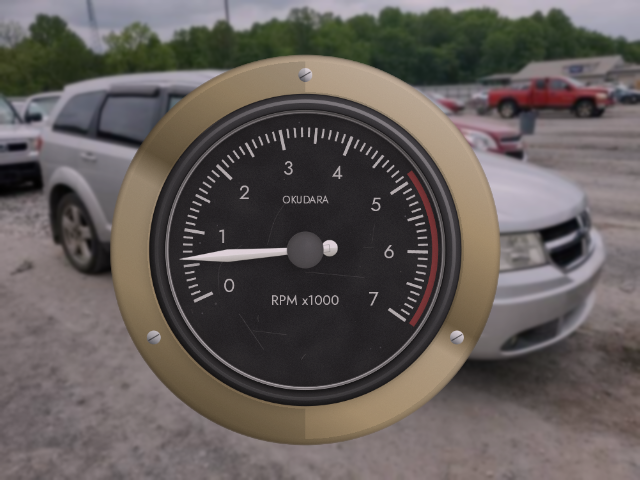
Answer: 600 rpm
